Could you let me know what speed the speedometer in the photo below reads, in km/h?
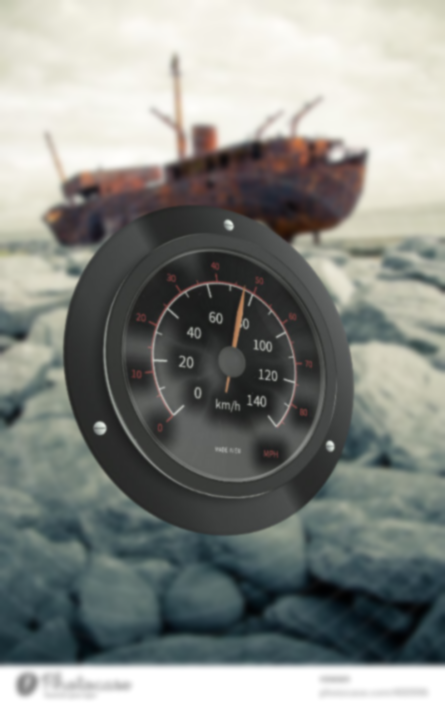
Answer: 75 km/h
